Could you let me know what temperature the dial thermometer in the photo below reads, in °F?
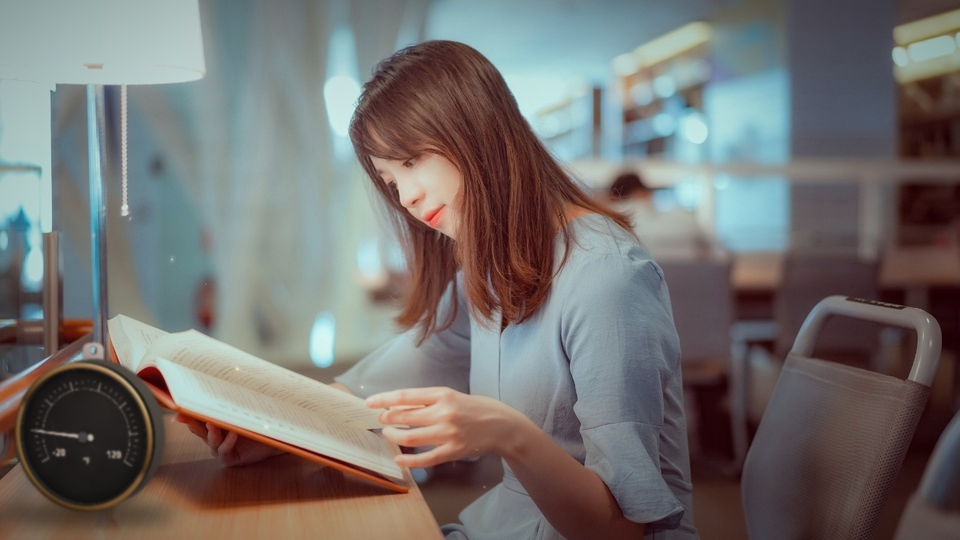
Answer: 0 °F
